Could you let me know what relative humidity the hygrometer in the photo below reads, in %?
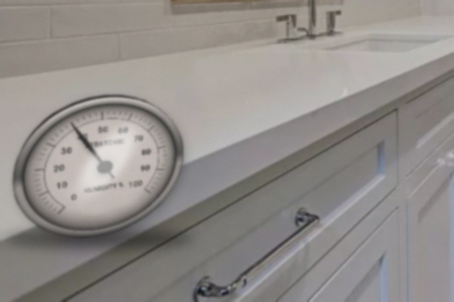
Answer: 40 %
